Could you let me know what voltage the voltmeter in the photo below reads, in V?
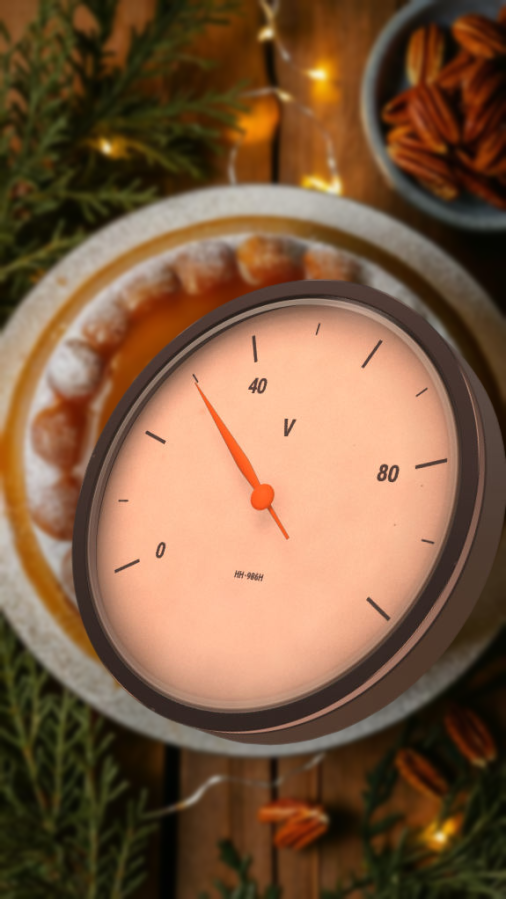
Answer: 30 V
